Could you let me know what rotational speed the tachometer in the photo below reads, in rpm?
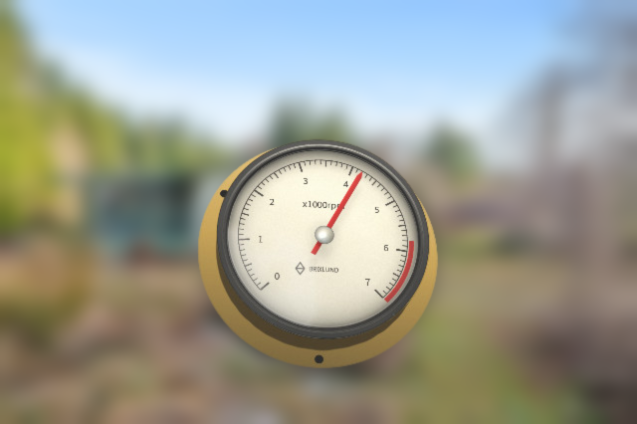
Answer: 4200 rpm
